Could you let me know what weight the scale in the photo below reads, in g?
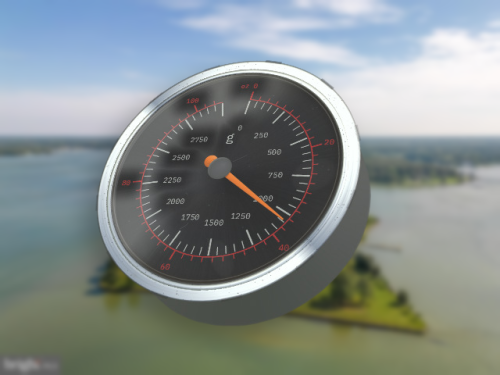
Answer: 1050 g
